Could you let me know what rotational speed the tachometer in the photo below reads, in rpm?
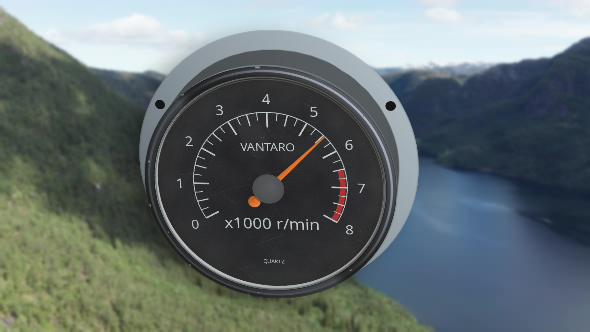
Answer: 5500 rpm
